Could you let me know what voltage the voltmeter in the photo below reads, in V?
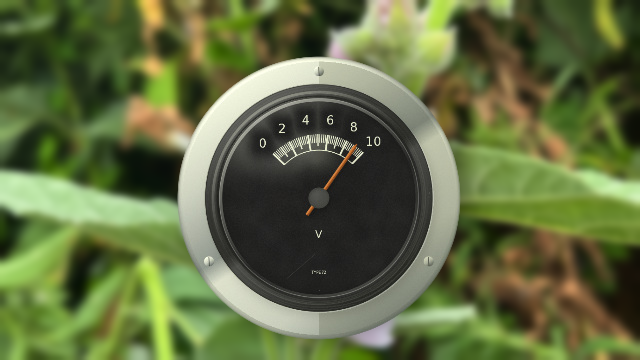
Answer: 9 V
